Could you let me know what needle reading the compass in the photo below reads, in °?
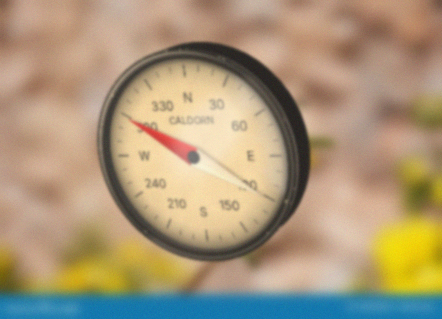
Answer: 300 °
